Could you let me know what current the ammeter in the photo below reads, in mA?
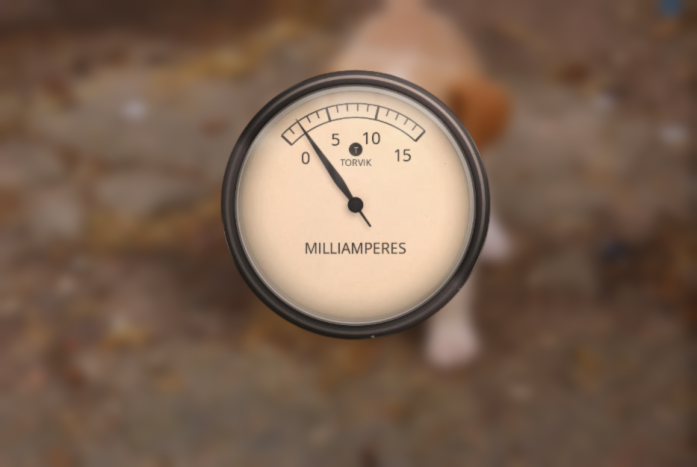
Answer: 2 mA
